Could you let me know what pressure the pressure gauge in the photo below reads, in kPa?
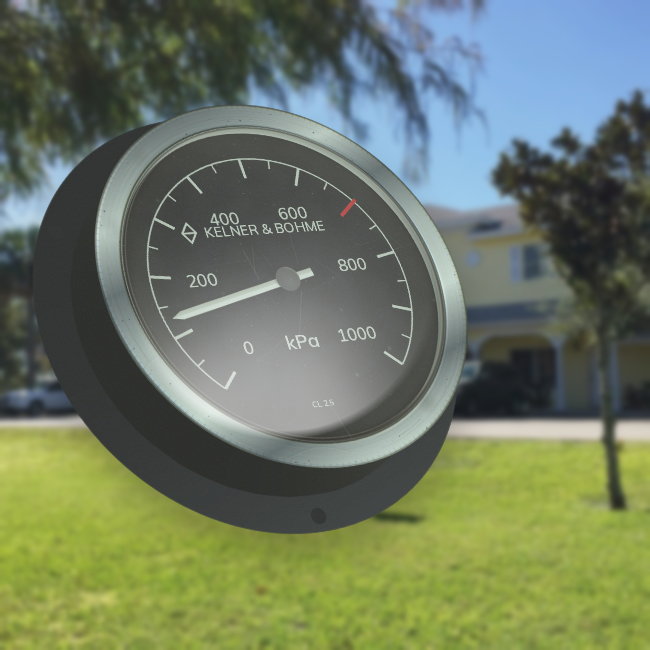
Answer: 125 kPa
